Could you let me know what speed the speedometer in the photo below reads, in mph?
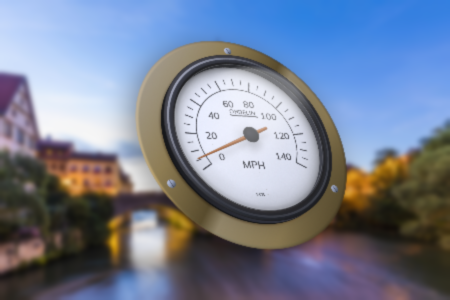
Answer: 5 mph
